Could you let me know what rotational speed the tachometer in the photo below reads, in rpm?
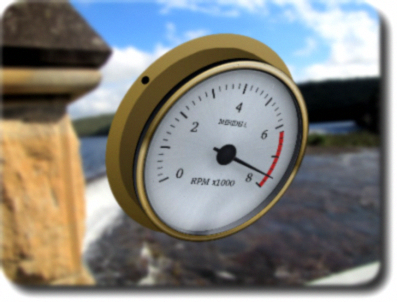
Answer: 7600 rpm
